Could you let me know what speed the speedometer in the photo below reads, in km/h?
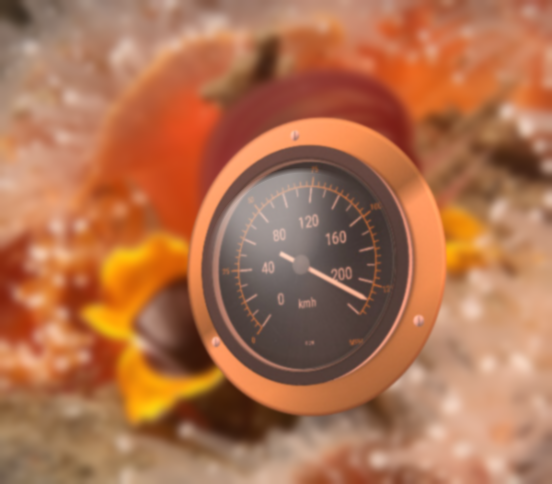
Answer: 210 km/h
